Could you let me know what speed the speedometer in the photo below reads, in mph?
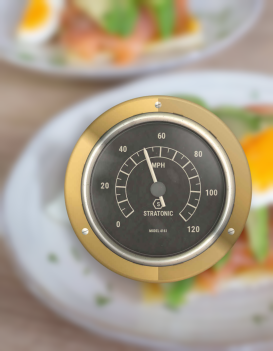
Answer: 50 mph
